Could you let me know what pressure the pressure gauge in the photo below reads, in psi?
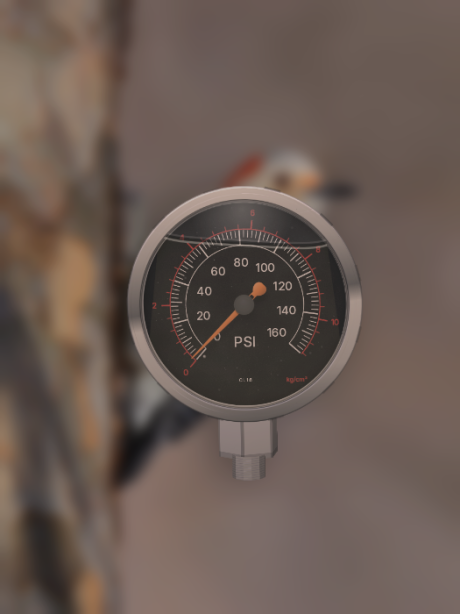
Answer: 2 psi
